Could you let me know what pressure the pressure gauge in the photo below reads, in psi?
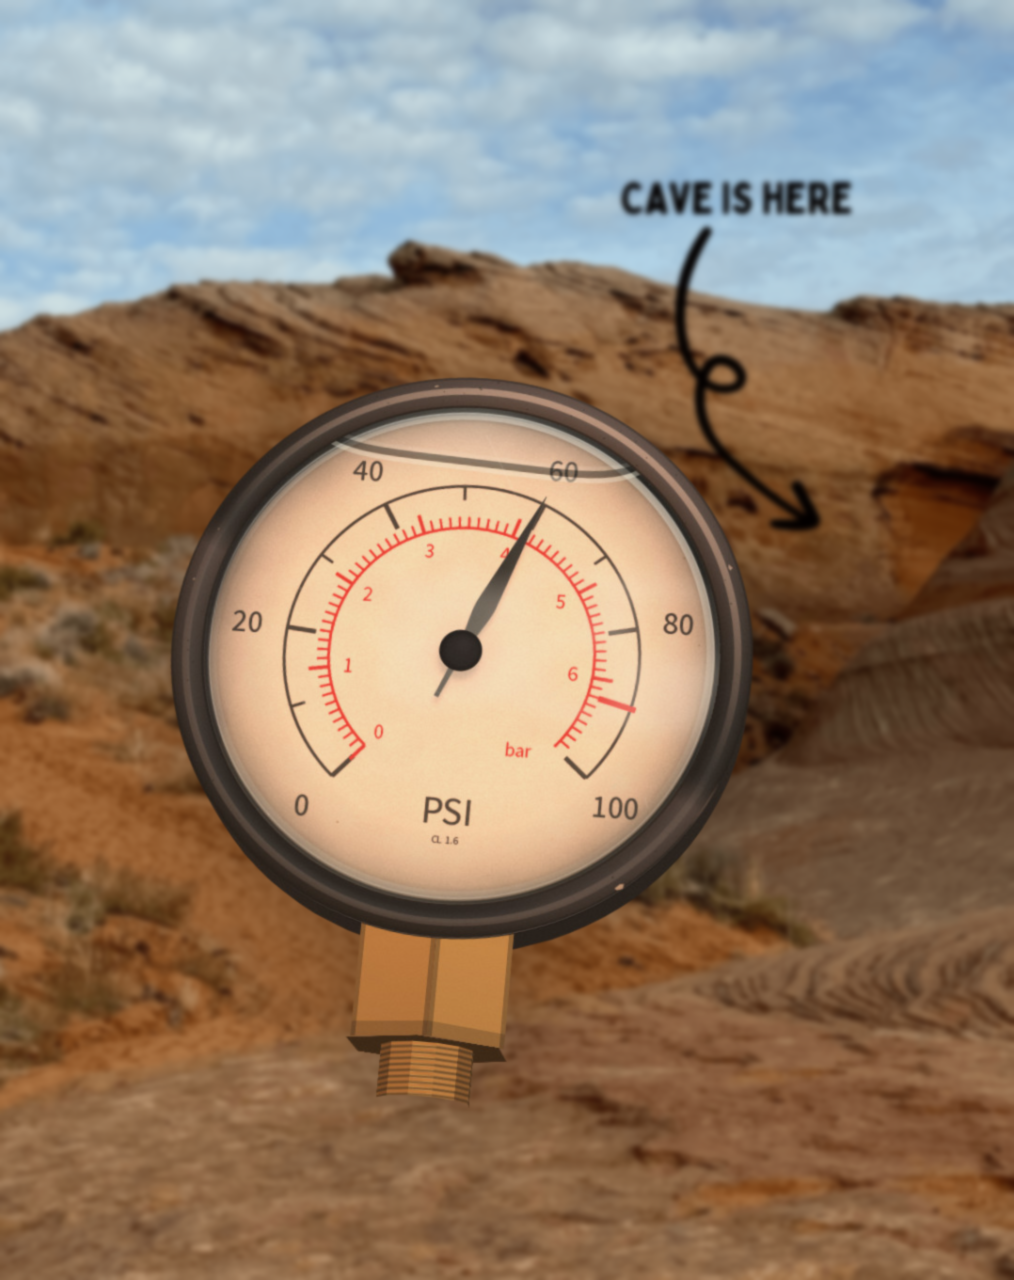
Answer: 60 psi
